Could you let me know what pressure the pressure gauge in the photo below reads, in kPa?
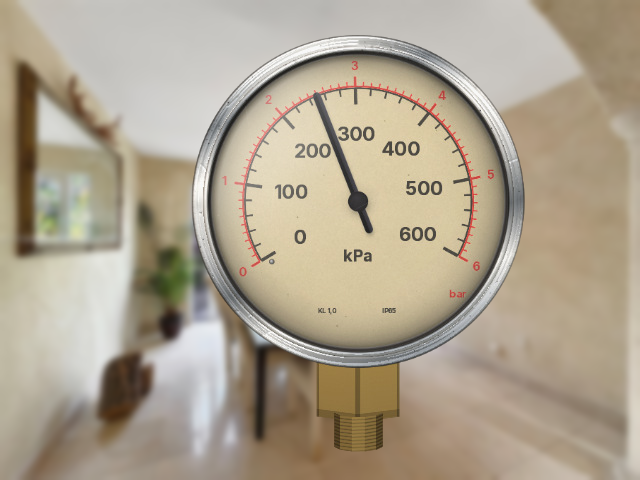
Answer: 250 kPa
